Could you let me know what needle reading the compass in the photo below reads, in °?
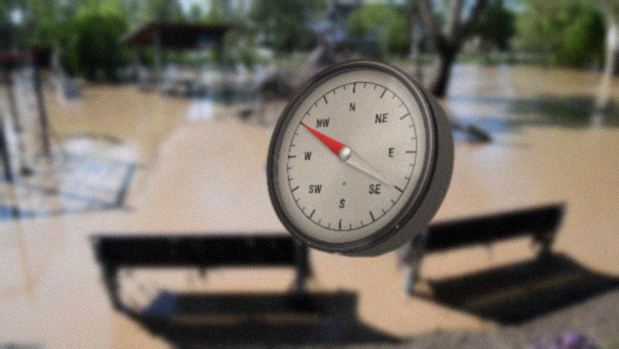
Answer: 300 °
